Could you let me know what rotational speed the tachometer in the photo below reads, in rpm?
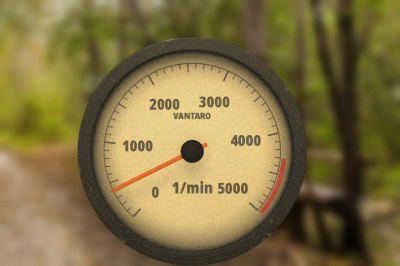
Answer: 400 rpm
